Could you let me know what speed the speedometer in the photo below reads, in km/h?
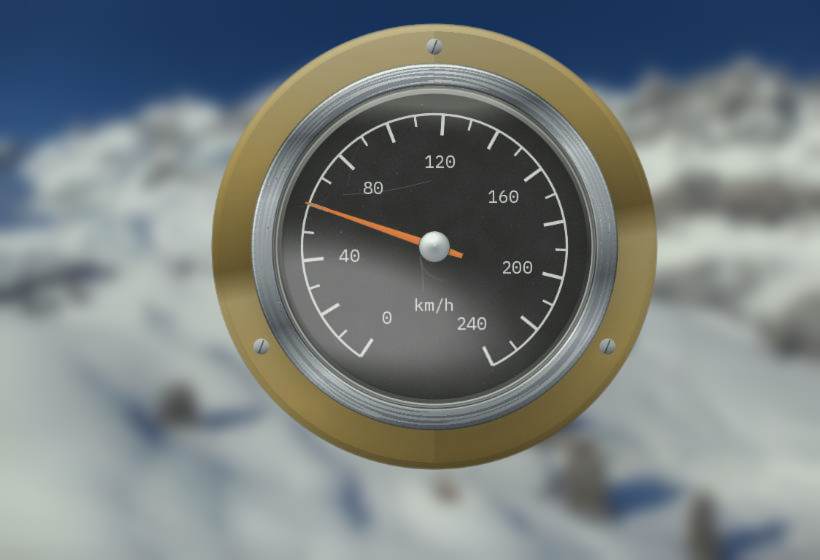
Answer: 60 km/h
